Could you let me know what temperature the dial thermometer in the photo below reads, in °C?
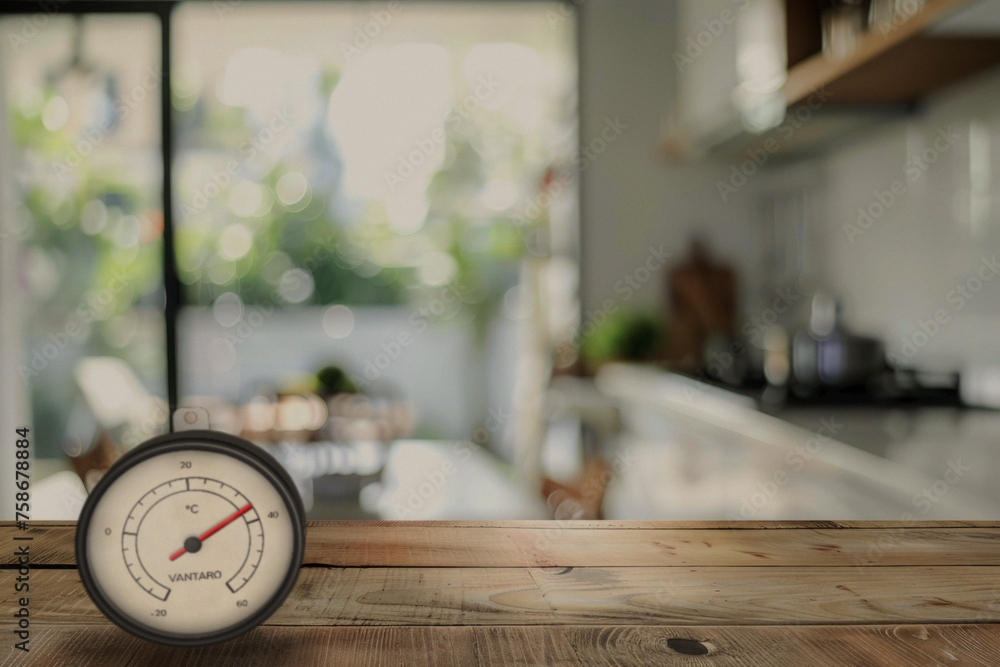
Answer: 36 °C
